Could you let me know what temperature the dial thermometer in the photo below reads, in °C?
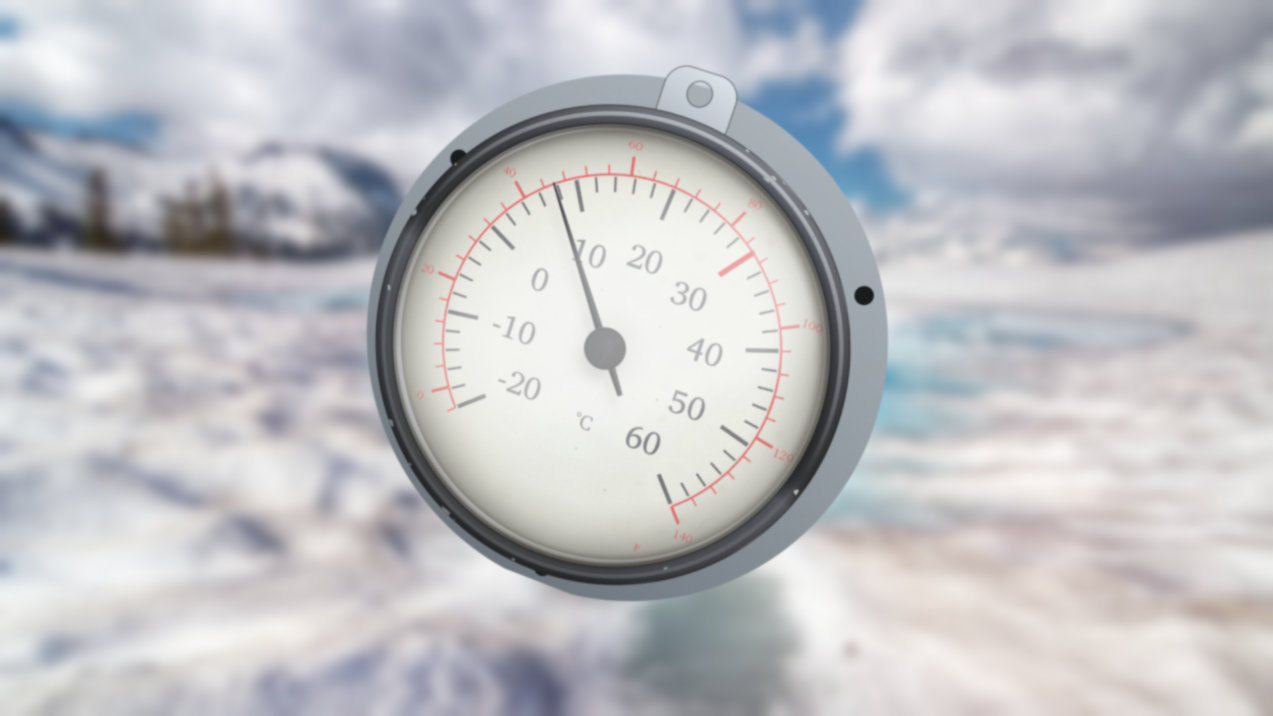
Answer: 8 °C
